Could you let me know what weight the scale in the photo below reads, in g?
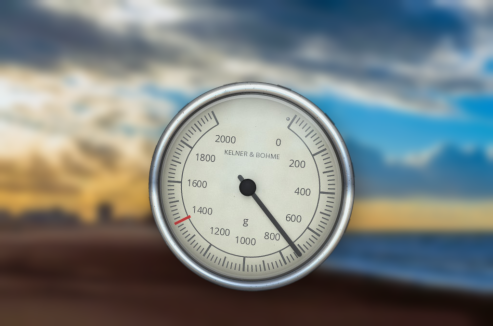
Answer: 720 g
